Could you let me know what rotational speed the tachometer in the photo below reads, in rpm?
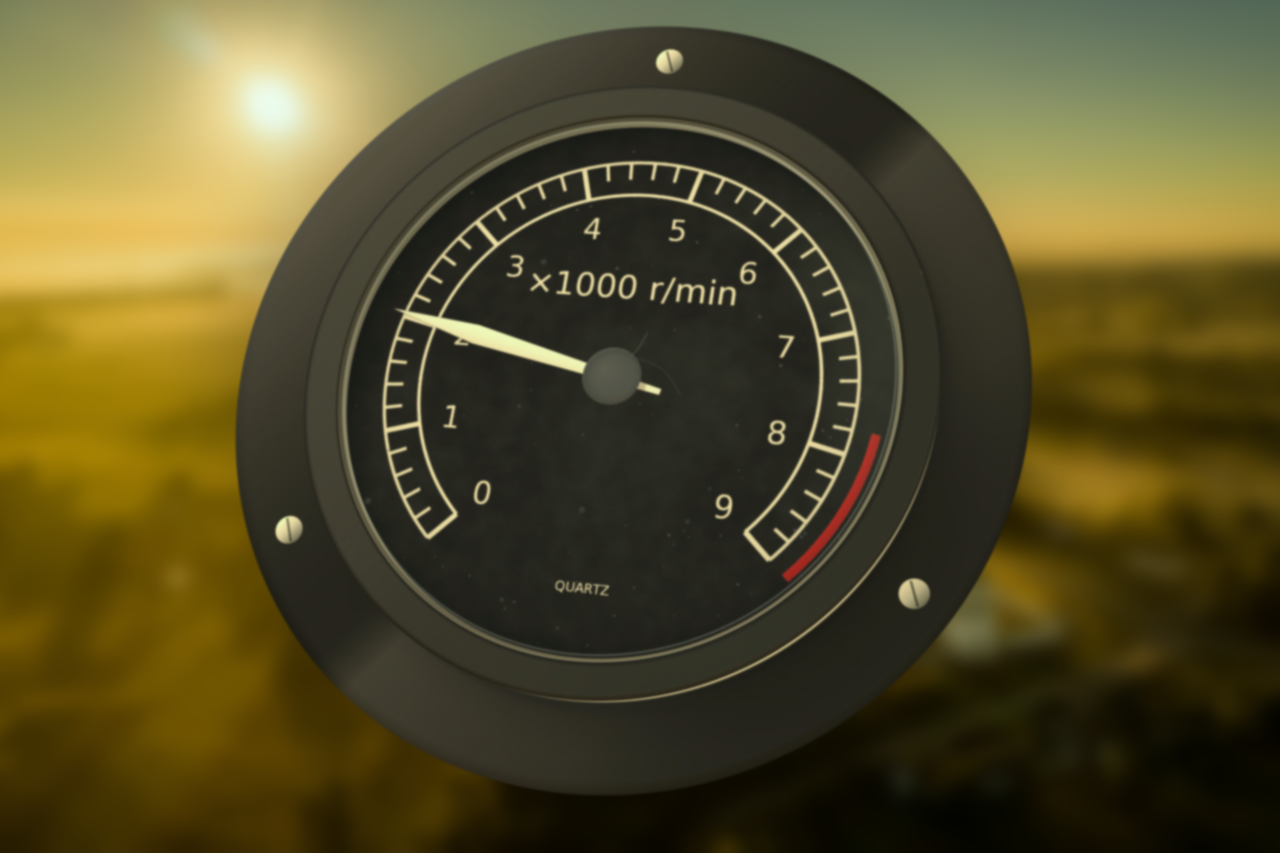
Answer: 2000 rpm
